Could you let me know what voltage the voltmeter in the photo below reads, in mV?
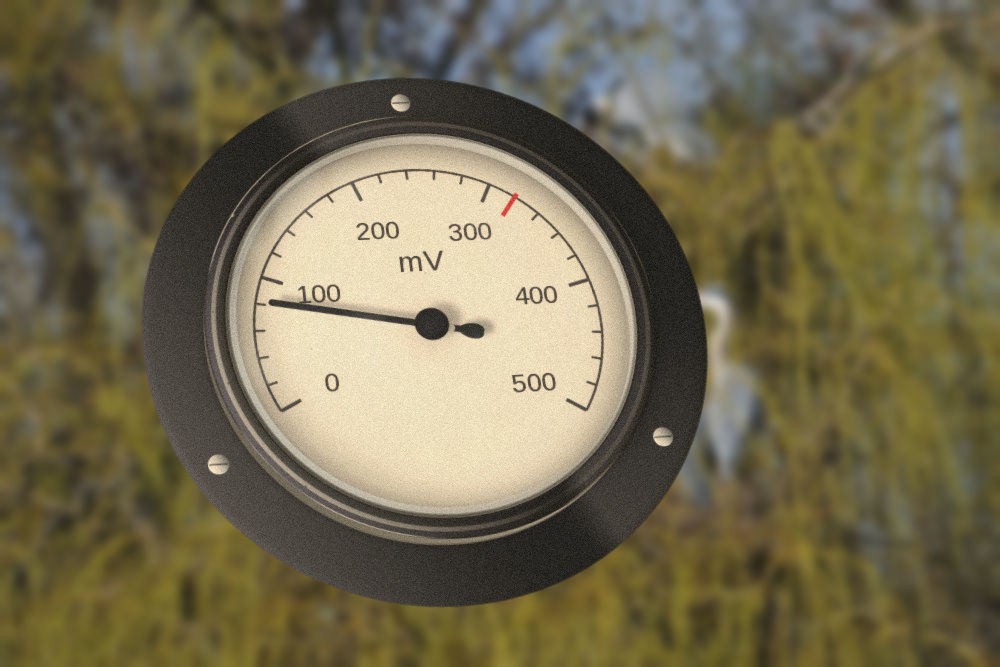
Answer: 80 mV
